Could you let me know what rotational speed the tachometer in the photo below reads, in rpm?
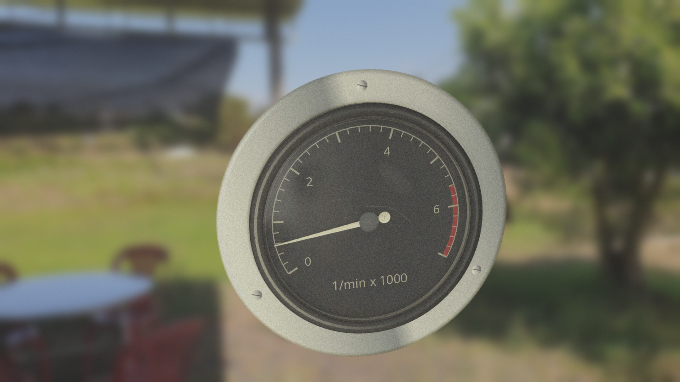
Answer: 600 rpm
